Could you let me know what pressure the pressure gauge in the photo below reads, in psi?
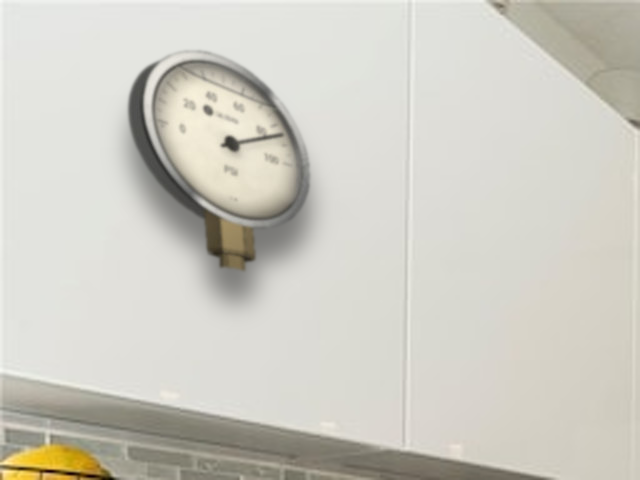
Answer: 85 psi
